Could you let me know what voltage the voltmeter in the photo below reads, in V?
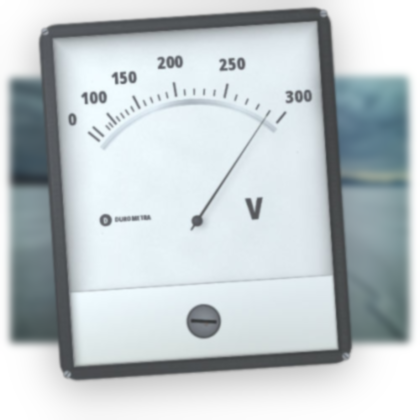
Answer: 290 V
